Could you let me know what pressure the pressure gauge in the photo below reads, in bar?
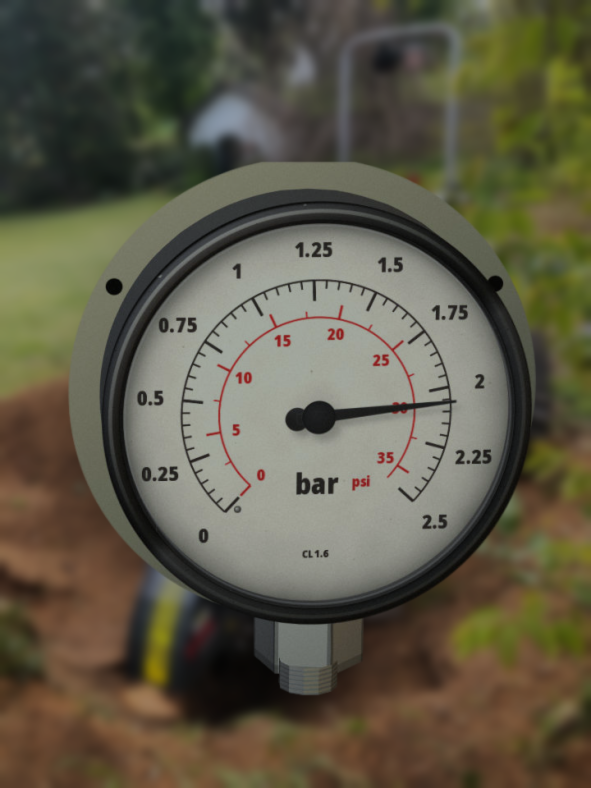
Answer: 2.05 bar
